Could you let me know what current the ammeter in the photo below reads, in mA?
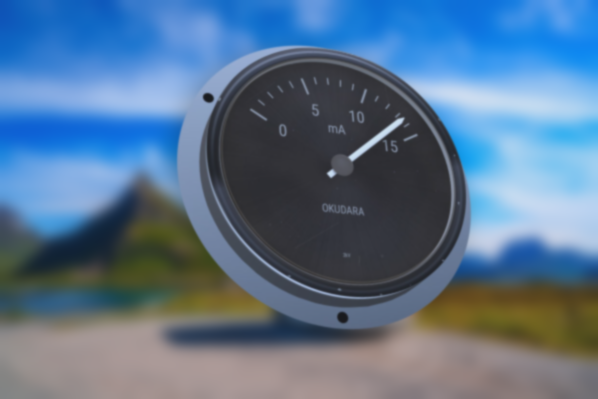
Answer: 13.5 mA
